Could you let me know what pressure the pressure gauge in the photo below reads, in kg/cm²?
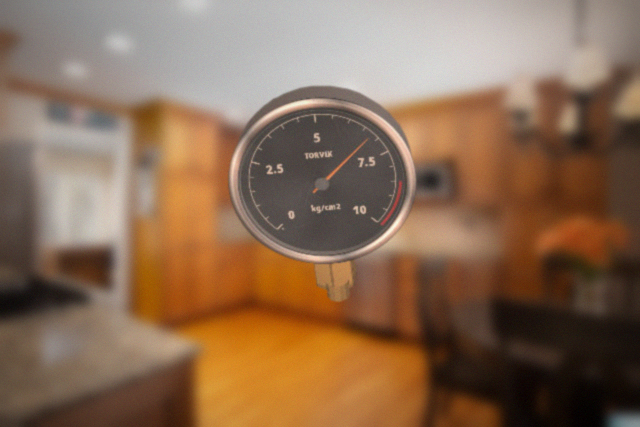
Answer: 6.75 kg/cm²
